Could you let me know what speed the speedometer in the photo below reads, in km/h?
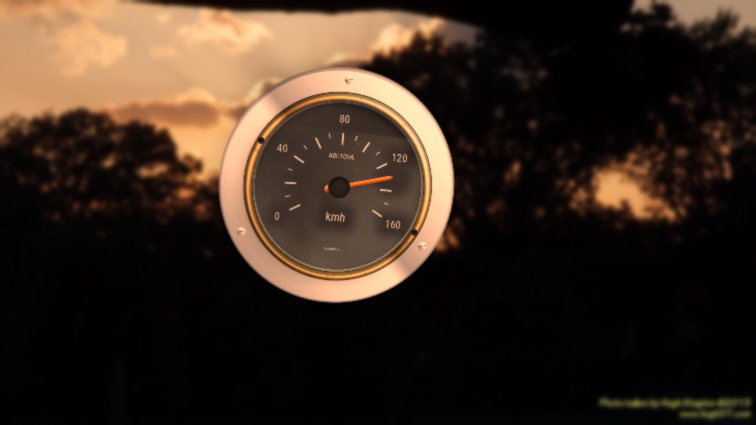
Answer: 130 km/h
